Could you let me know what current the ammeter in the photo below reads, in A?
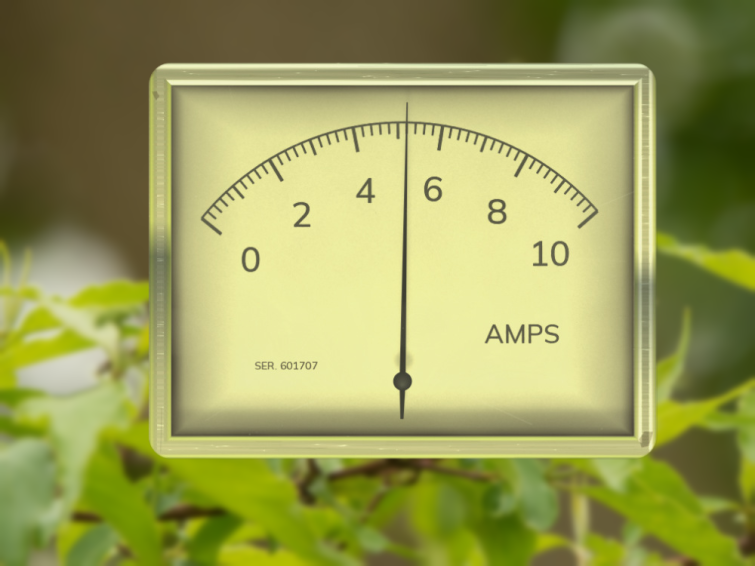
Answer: 5.2 A
